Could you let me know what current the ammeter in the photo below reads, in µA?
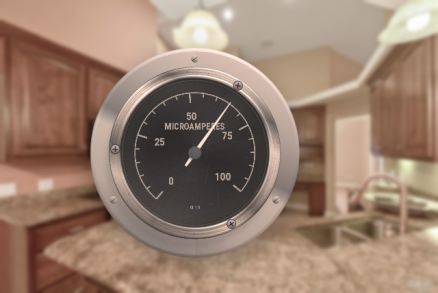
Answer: 65 µA
